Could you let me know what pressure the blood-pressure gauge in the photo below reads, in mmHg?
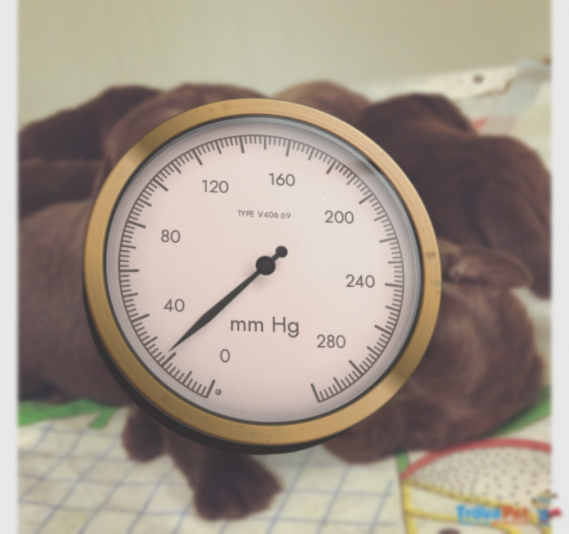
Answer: 22 mmHg
